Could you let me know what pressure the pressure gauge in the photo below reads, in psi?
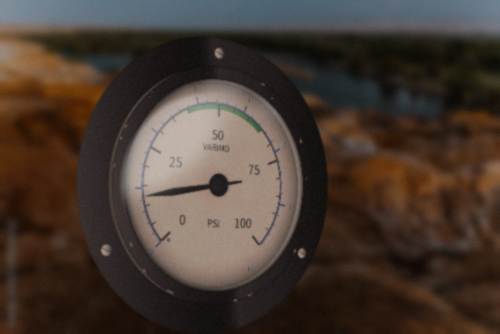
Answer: 12.5 psi
